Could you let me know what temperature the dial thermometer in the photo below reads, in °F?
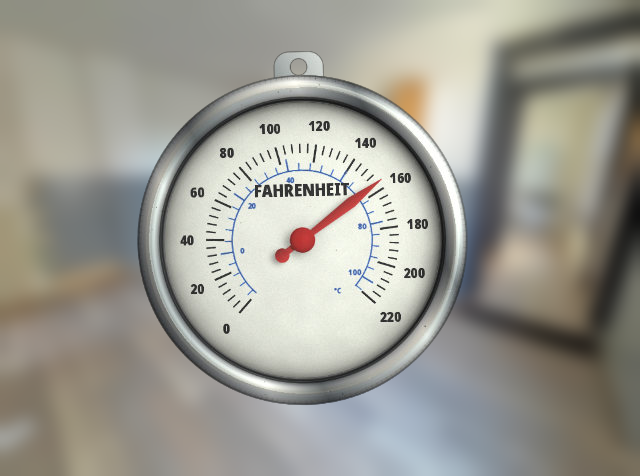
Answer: 156 °F
